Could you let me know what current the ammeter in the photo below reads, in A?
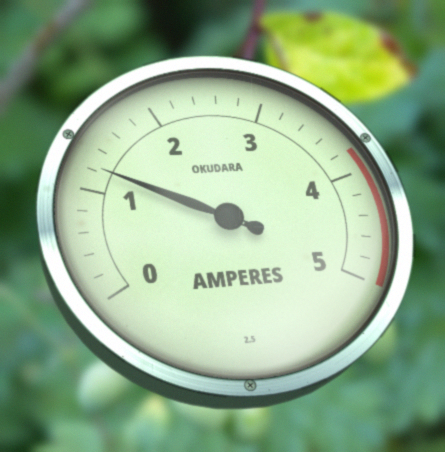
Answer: 1.2 A
